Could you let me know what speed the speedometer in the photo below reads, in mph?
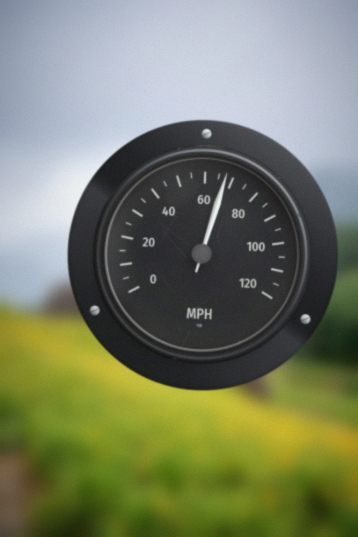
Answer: 67.5 mph
